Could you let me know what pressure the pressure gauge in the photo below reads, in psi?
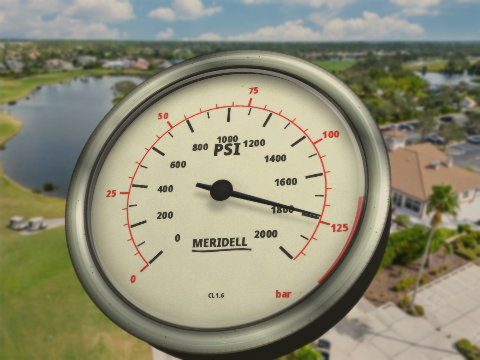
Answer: 1800 psi
